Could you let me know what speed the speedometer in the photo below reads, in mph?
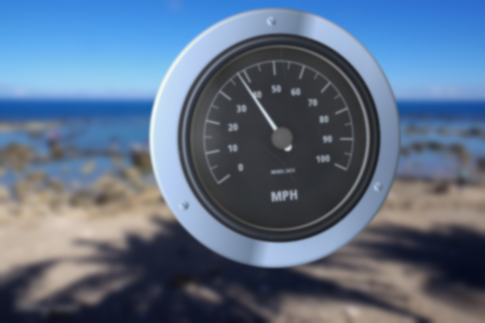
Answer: 37.5 mph
